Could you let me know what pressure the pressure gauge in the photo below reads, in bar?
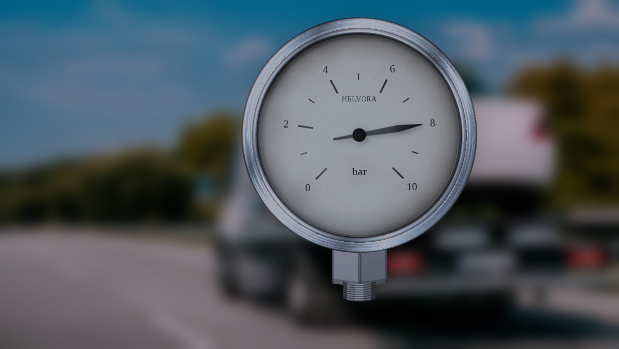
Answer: 8 bar
